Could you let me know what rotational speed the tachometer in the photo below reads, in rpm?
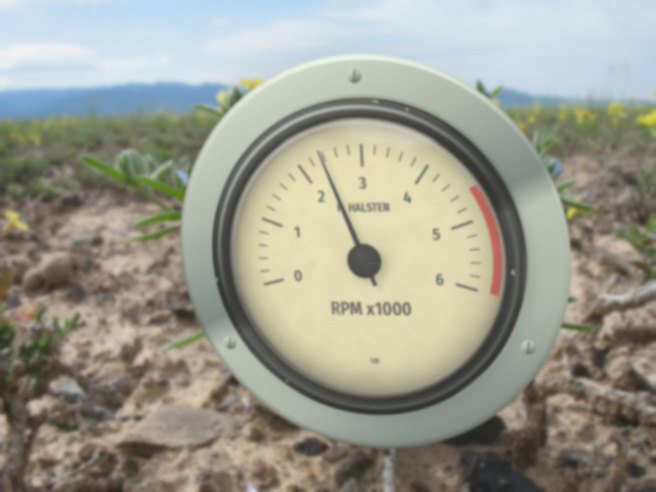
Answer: 2400 rpm
